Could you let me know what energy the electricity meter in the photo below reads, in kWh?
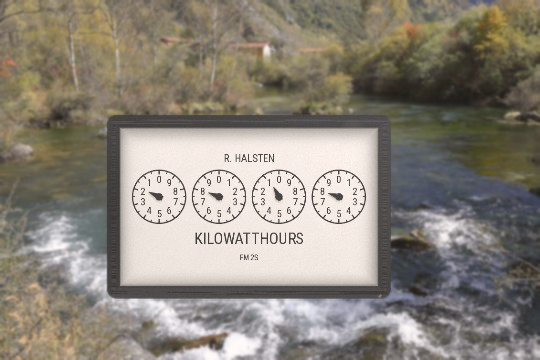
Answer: 1808 kWh
